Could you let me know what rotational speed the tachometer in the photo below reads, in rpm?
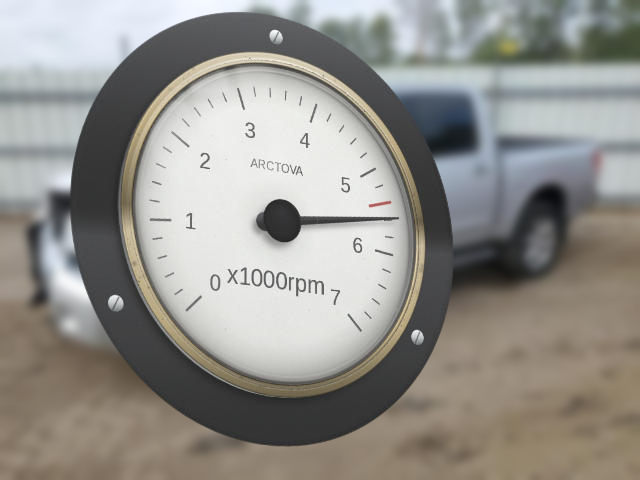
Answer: 5600 rpm
